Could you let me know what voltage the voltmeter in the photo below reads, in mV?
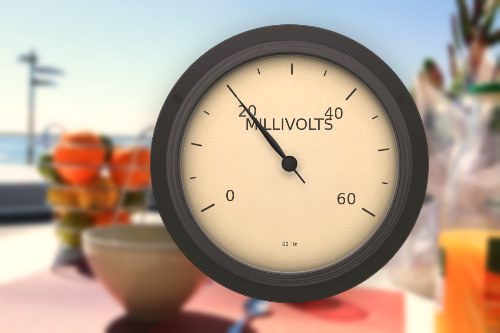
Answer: 20 mV
